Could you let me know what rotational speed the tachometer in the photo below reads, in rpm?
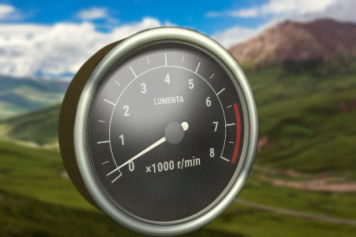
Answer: 250 rpm
